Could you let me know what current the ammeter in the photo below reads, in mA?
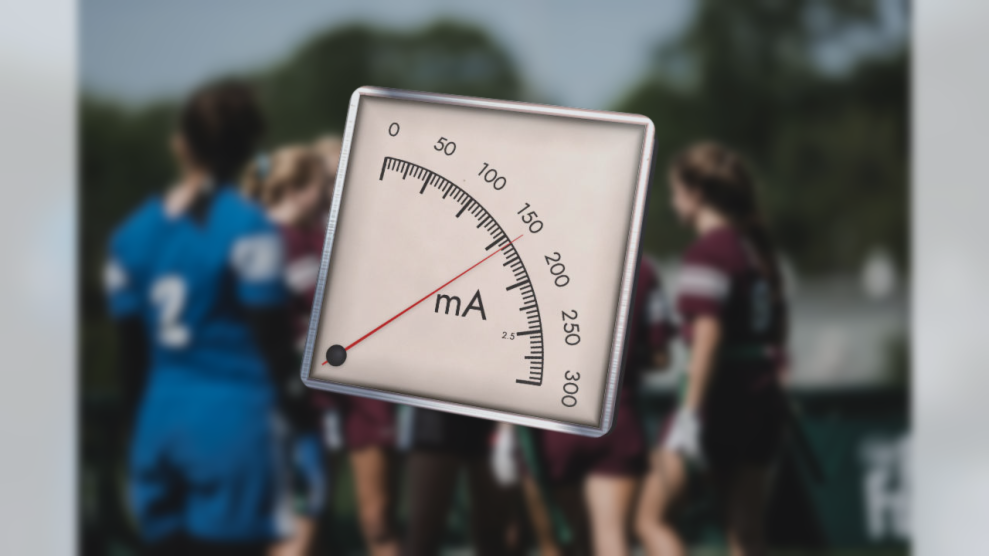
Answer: 160 mA
